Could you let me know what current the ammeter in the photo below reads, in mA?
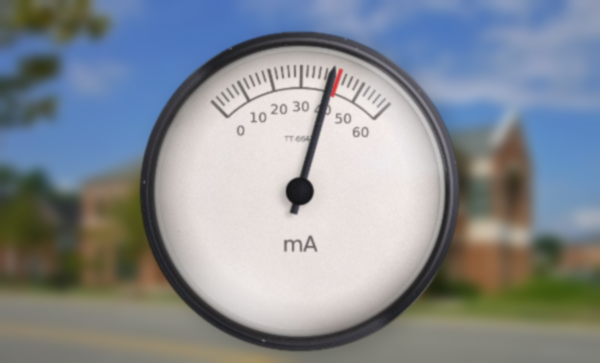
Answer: 40 mA
